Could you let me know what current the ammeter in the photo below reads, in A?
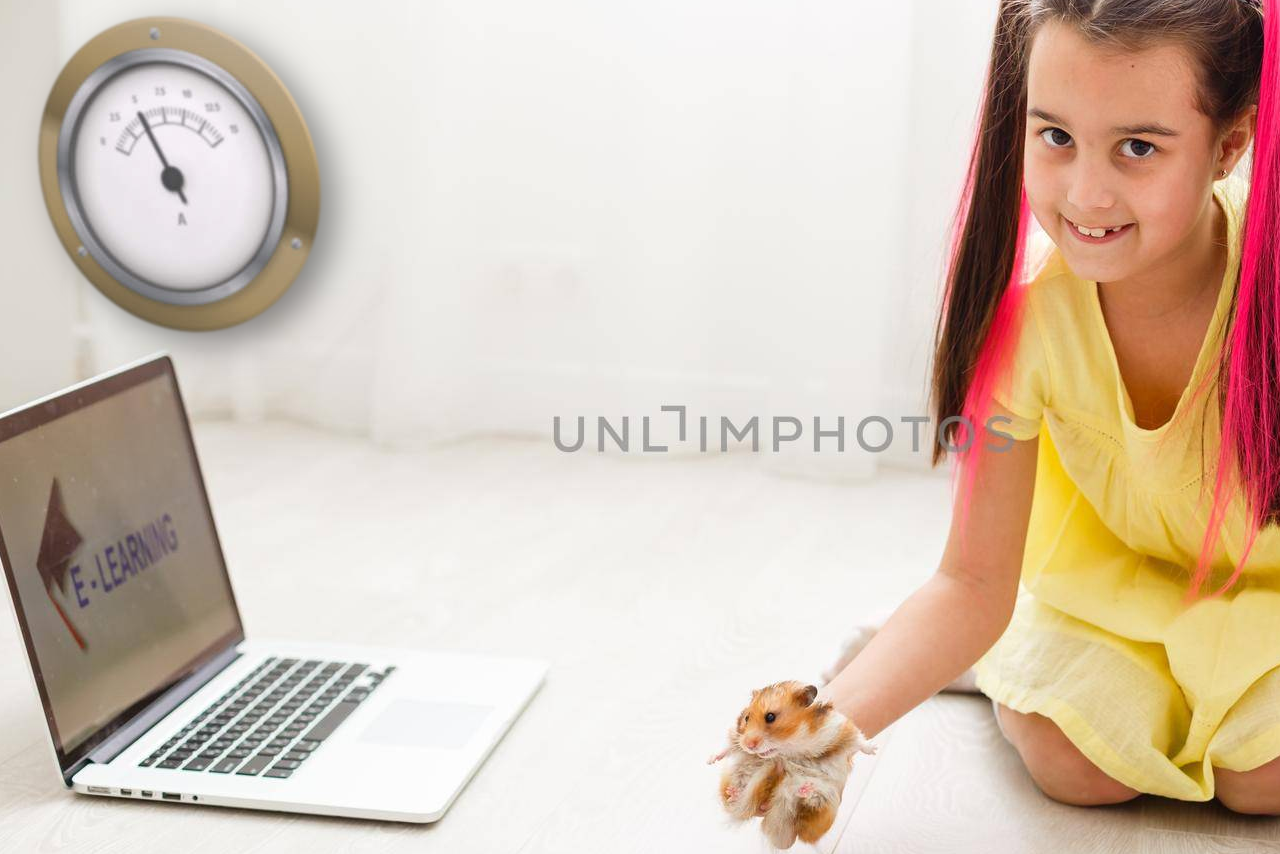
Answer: 5 A
